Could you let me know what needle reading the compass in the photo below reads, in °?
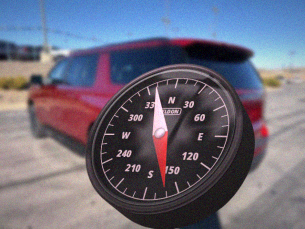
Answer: 160 °
